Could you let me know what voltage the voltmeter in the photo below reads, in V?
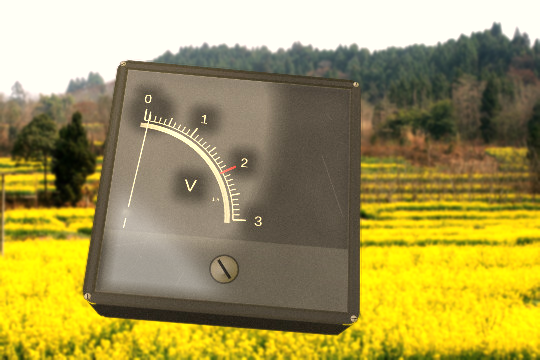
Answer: 0.1 V
